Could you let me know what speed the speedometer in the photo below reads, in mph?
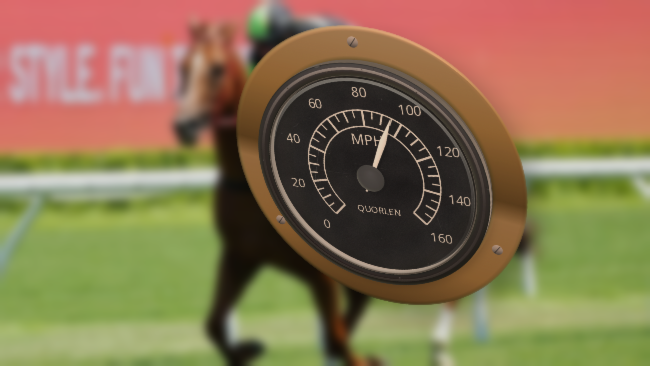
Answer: 95 mph
